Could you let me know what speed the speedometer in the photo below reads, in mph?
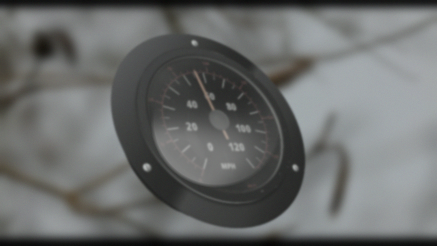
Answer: 55 mph
